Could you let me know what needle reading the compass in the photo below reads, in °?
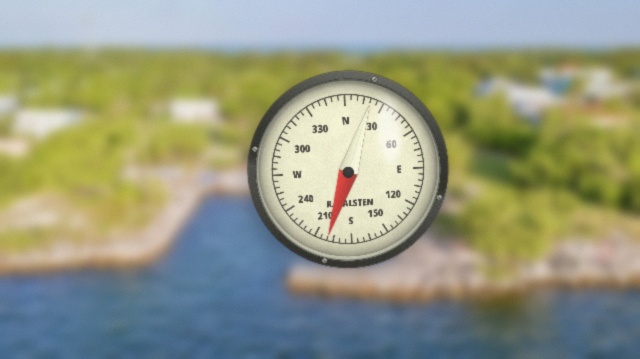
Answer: 200 °
